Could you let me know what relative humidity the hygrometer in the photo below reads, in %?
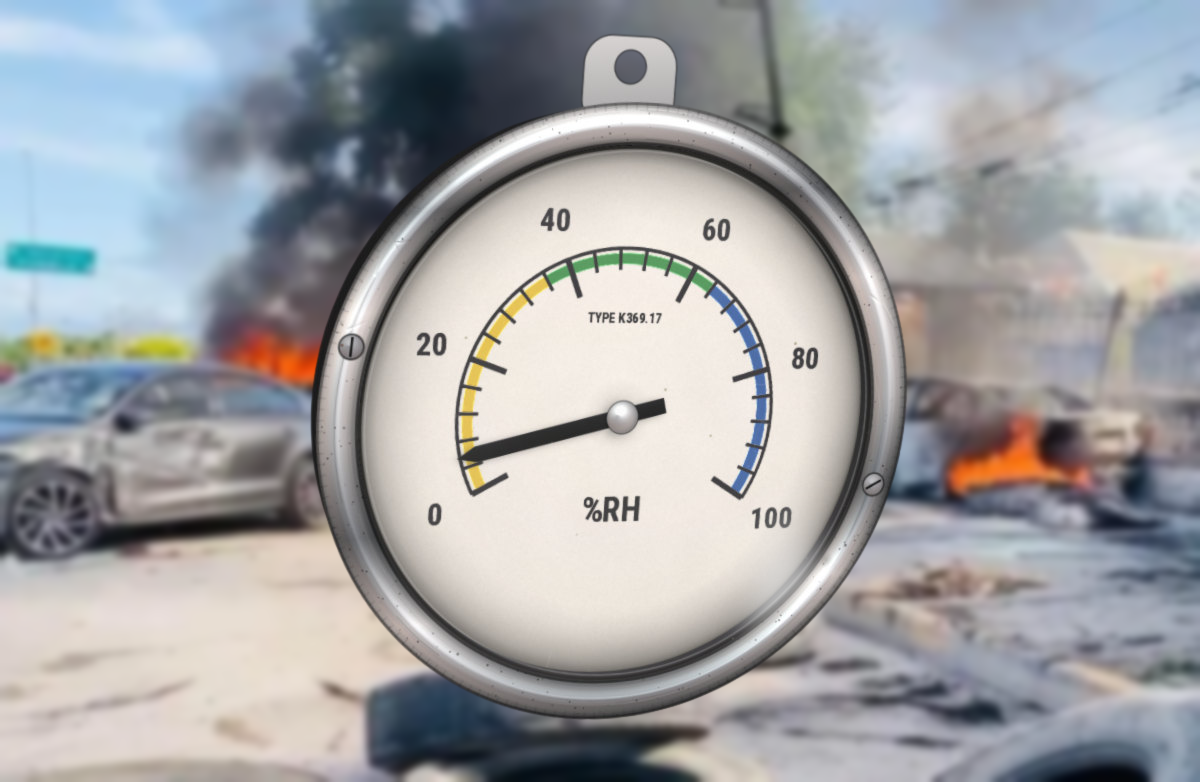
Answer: 6 %
